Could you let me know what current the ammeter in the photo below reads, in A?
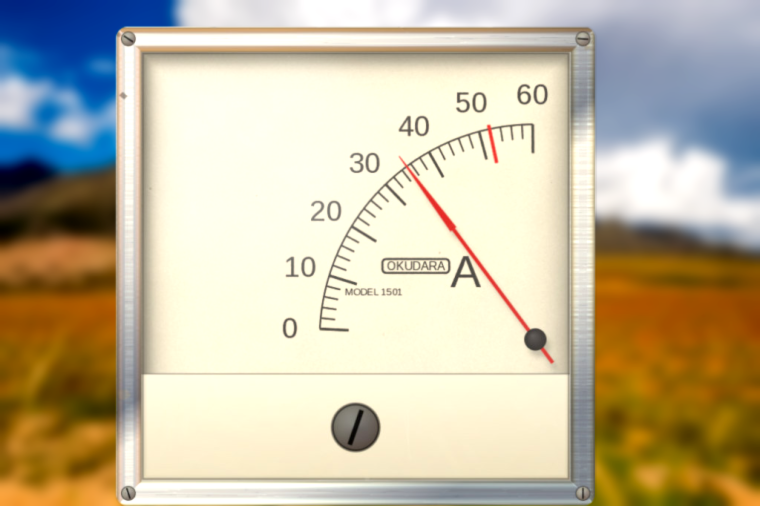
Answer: 35 A
